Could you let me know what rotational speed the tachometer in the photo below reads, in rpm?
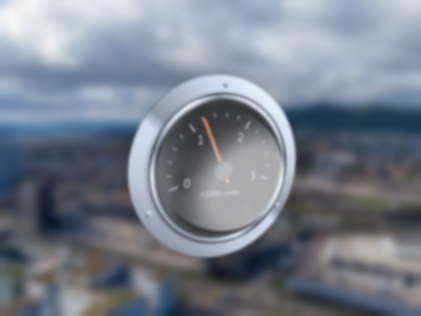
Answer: 1200 rpm
